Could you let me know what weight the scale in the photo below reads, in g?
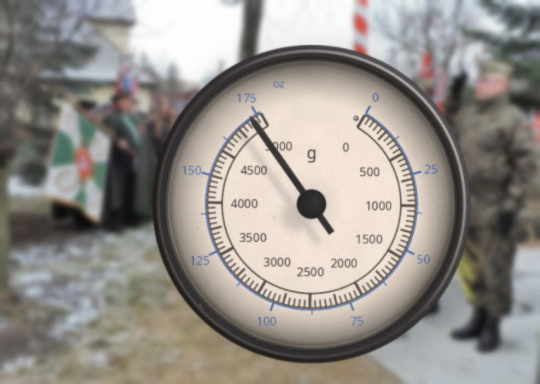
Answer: 4900 g
